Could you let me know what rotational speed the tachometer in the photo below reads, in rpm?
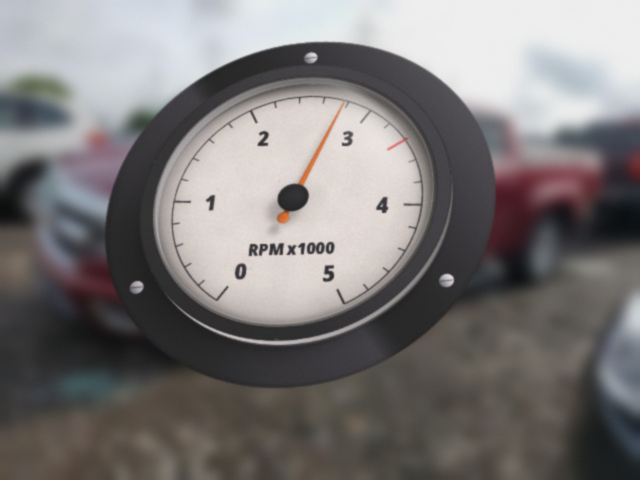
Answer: 2800 rpm
